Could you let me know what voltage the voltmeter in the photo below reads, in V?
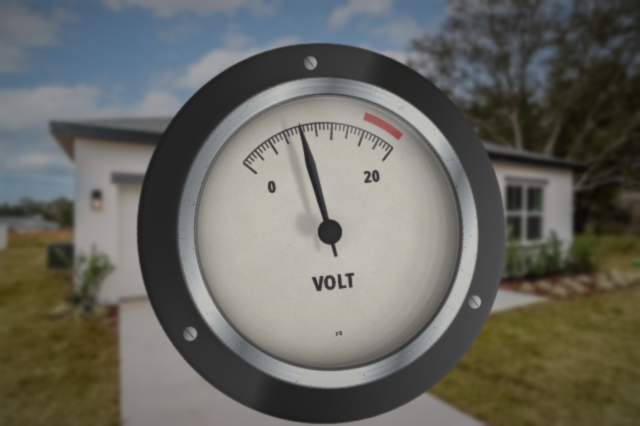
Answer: 8 V
